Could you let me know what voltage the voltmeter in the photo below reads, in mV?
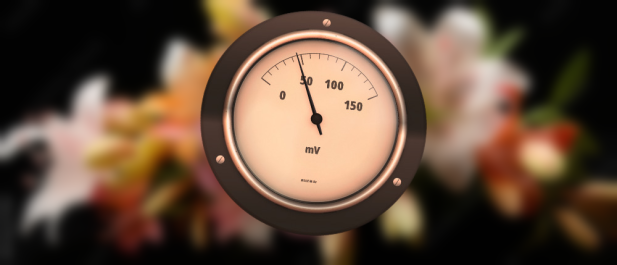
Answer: 45 mV
